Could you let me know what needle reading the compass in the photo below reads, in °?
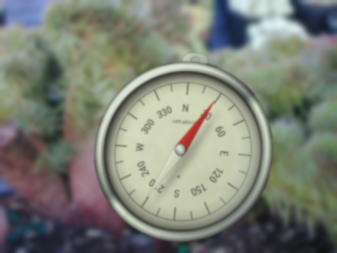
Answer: 30 °
